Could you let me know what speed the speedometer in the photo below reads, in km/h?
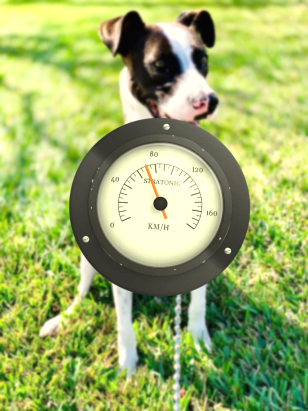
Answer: 70 km/h
